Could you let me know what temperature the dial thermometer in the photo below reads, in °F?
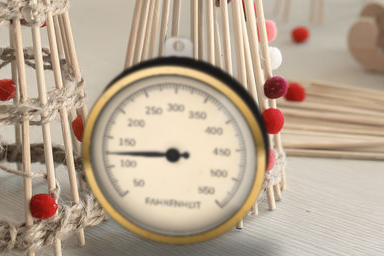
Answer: 125 °F
